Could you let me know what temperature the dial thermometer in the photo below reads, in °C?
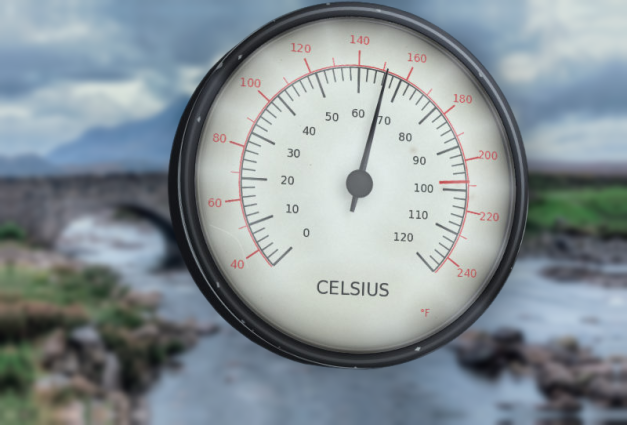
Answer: 66 °C
